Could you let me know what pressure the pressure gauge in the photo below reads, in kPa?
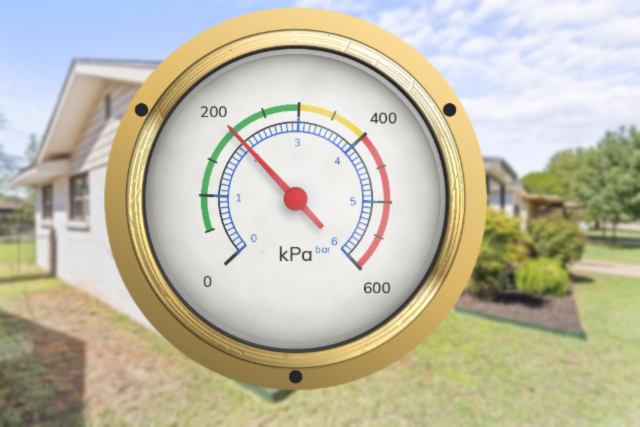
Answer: 200 kPa
